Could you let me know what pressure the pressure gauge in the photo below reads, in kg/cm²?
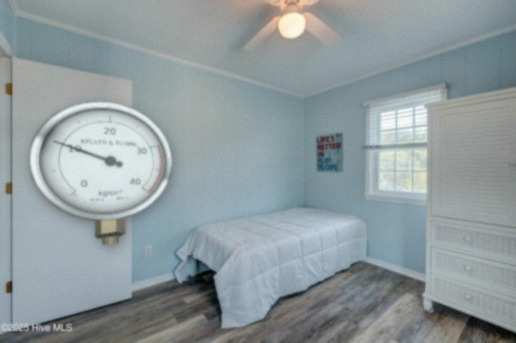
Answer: 10 kg/cm²
